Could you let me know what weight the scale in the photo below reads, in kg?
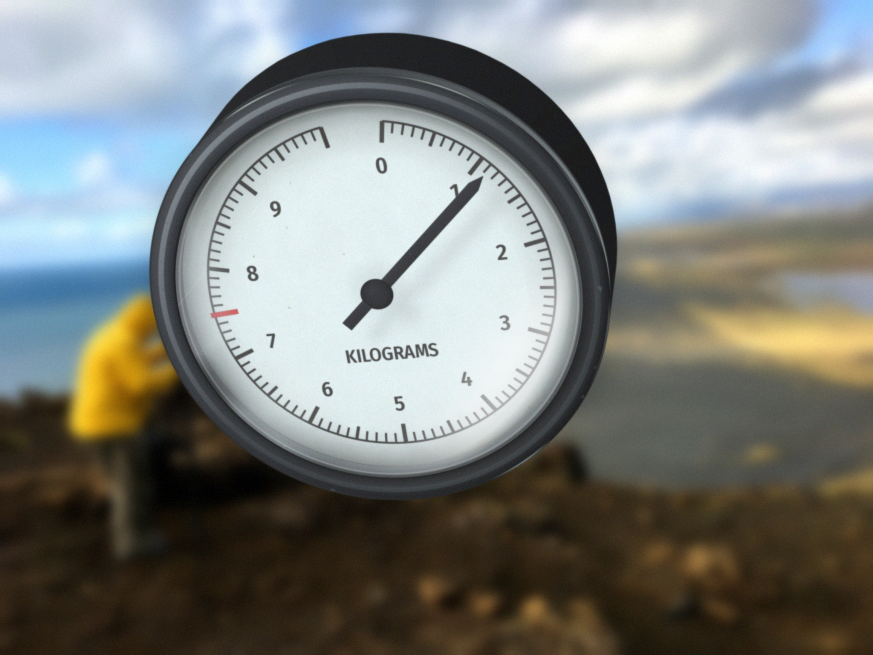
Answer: 1.1 kg
